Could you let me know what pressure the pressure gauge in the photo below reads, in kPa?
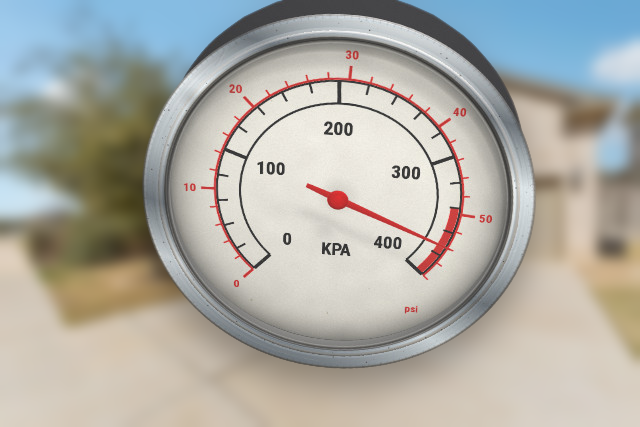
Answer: 370 kPa
